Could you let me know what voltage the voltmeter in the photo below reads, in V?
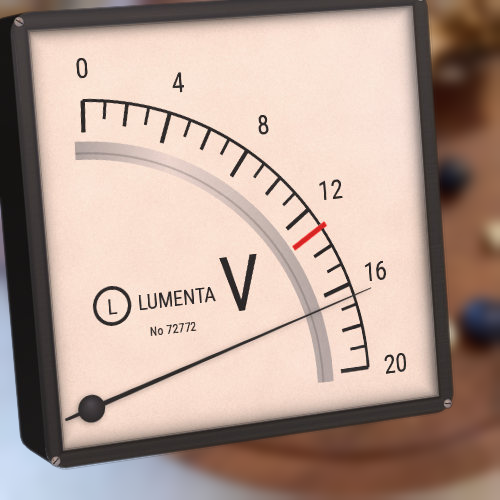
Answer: 16.5 V
